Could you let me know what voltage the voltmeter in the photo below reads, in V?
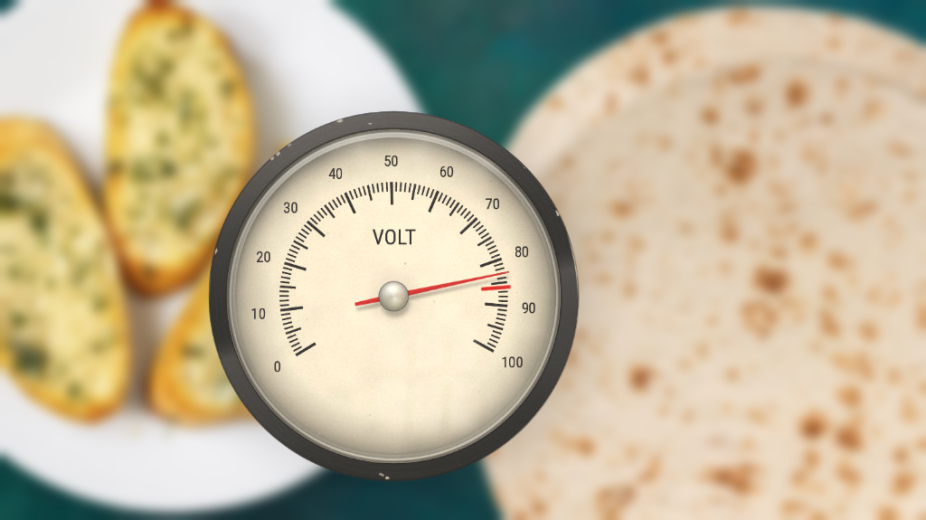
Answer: 83 V
